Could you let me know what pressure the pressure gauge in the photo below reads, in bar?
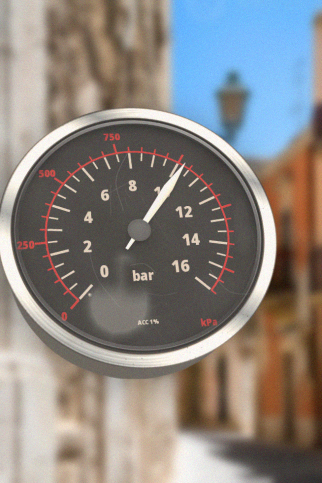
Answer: 10.25 bar
